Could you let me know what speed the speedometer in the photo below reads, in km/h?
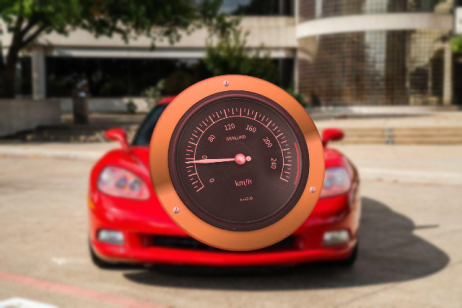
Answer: 35 km/h
